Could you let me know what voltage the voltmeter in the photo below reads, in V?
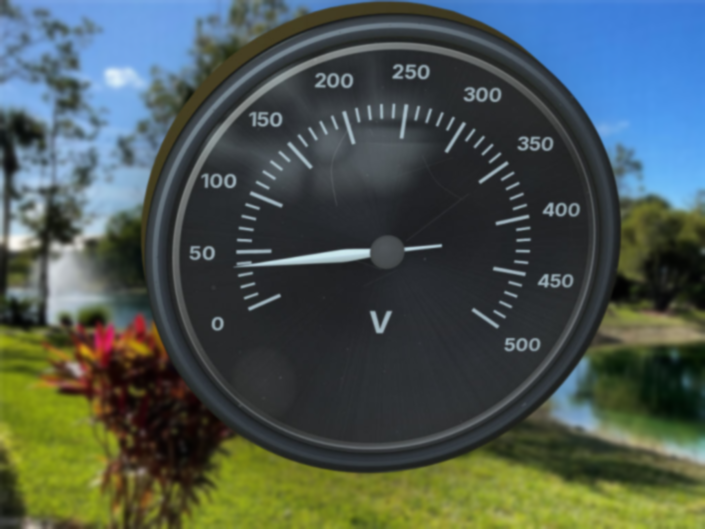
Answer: 40 V
